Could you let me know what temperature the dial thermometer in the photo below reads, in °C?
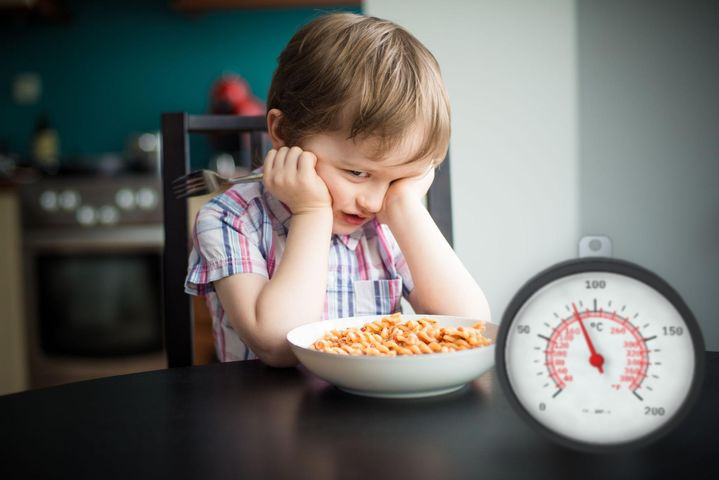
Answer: 85 °C
